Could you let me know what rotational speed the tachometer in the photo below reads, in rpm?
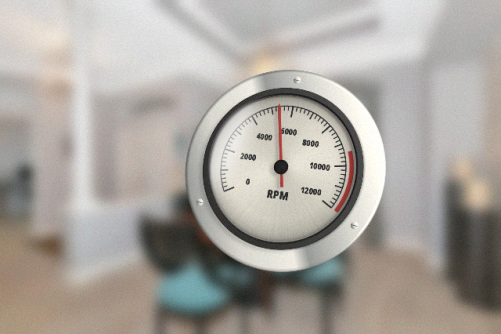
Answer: 5400 rpm
